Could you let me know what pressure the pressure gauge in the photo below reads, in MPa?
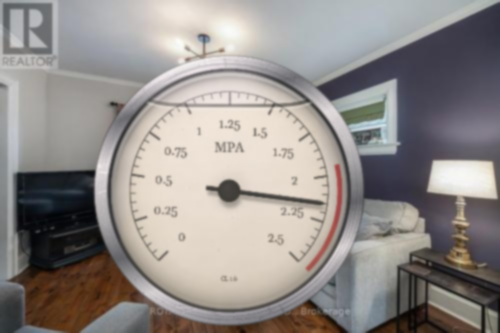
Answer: 2.15 MPa
